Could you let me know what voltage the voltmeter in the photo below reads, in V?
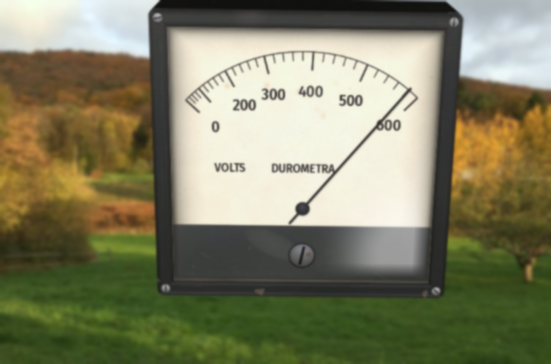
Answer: 580 V
